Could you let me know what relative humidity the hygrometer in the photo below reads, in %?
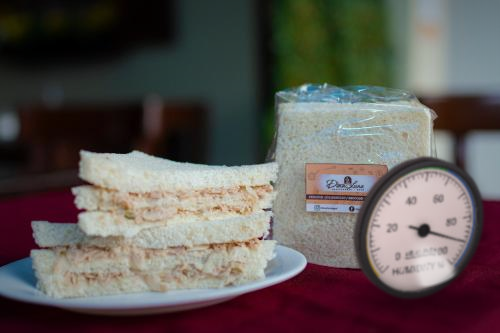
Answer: 90 %
